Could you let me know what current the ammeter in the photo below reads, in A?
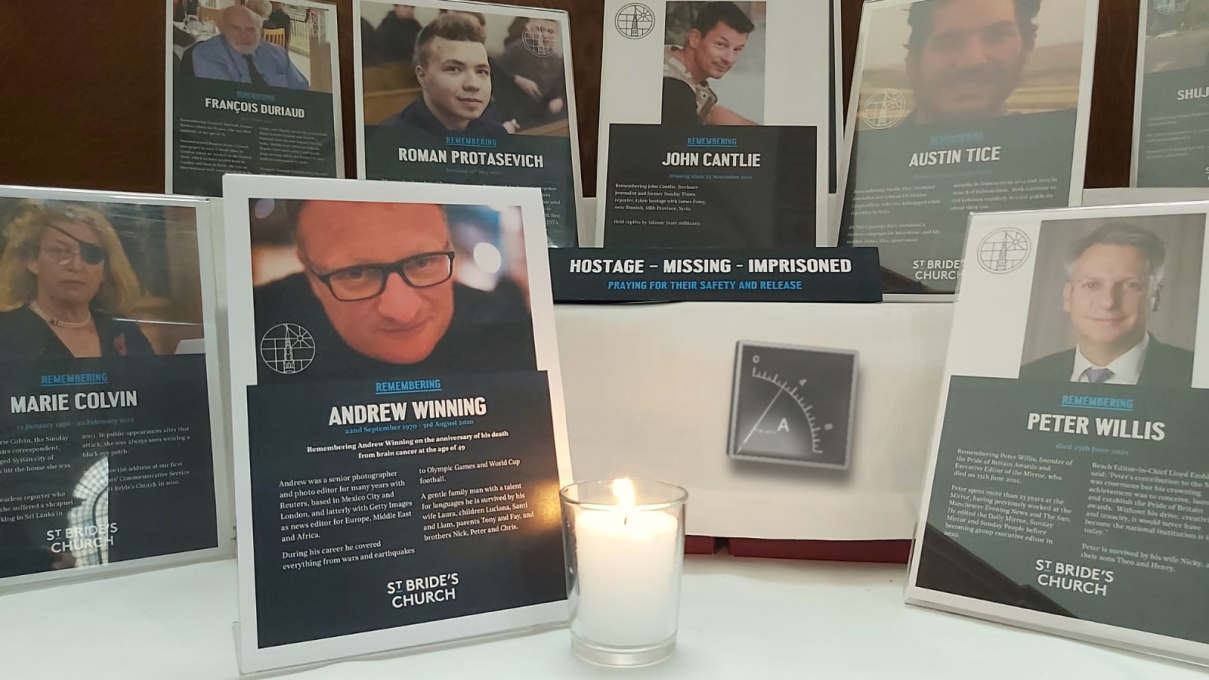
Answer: 3 A
